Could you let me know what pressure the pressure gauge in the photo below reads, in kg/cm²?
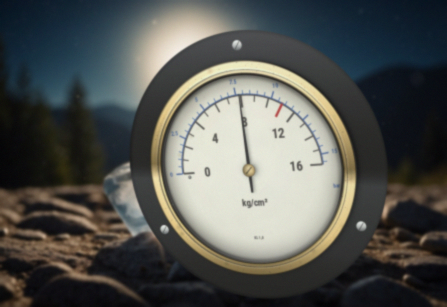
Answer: 8 kg/cm²
